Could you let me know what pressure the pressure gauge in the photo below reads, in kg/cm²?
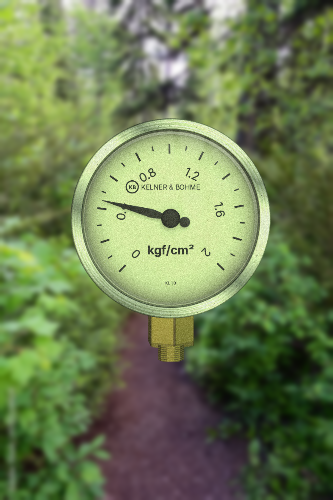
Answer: 0.45 kg/cm²
